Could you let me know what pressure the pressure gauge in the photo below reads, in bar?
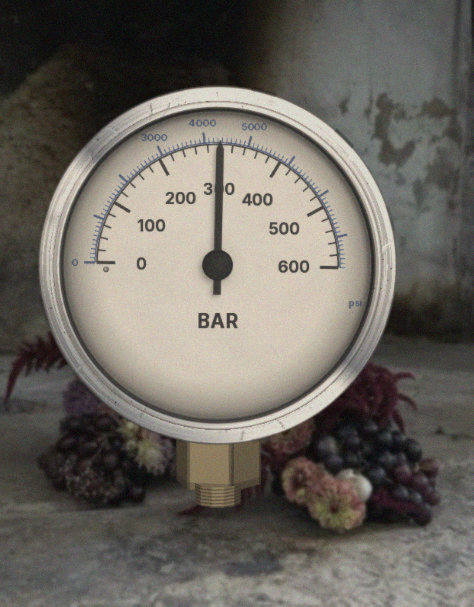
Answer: 300 bar
